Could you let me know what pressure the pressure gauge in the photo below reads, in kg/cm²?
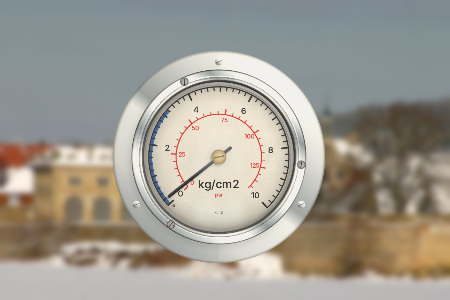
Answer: 0.2 kg/cm²
